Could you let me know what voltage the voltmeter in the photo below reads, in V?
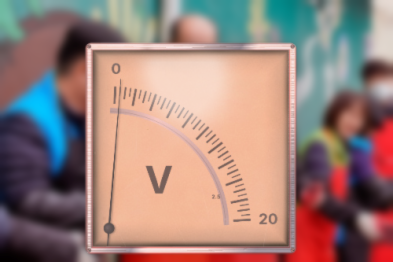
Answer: 0.5 V
